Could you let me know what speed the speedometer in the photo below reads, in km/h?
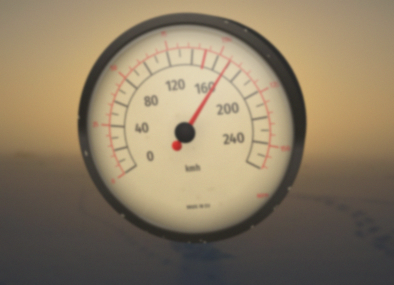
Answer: 170 km/h
